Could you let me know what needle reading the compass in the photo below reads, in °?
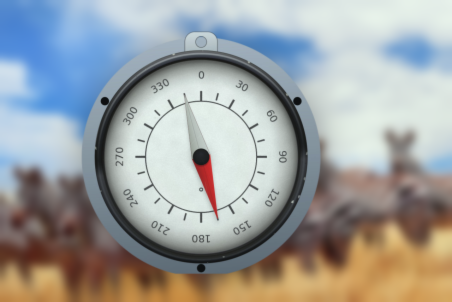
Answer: 165 °
